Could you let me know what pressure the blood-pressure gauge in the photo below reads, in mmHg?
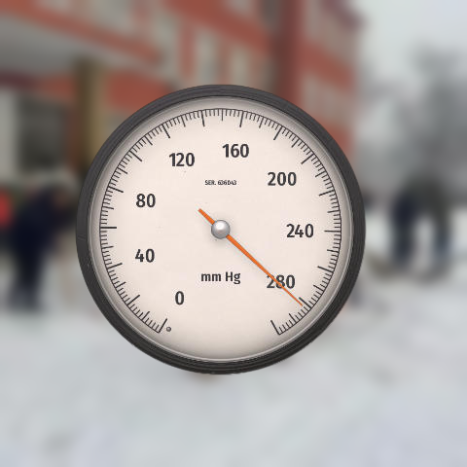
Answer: 282 mmHg
